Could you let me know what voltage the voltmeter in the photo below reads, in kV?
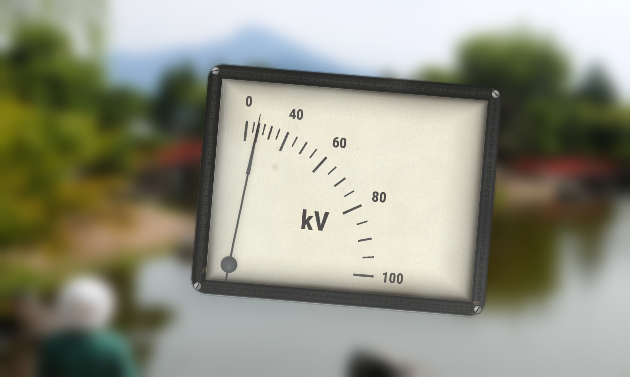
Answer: 20 kV
